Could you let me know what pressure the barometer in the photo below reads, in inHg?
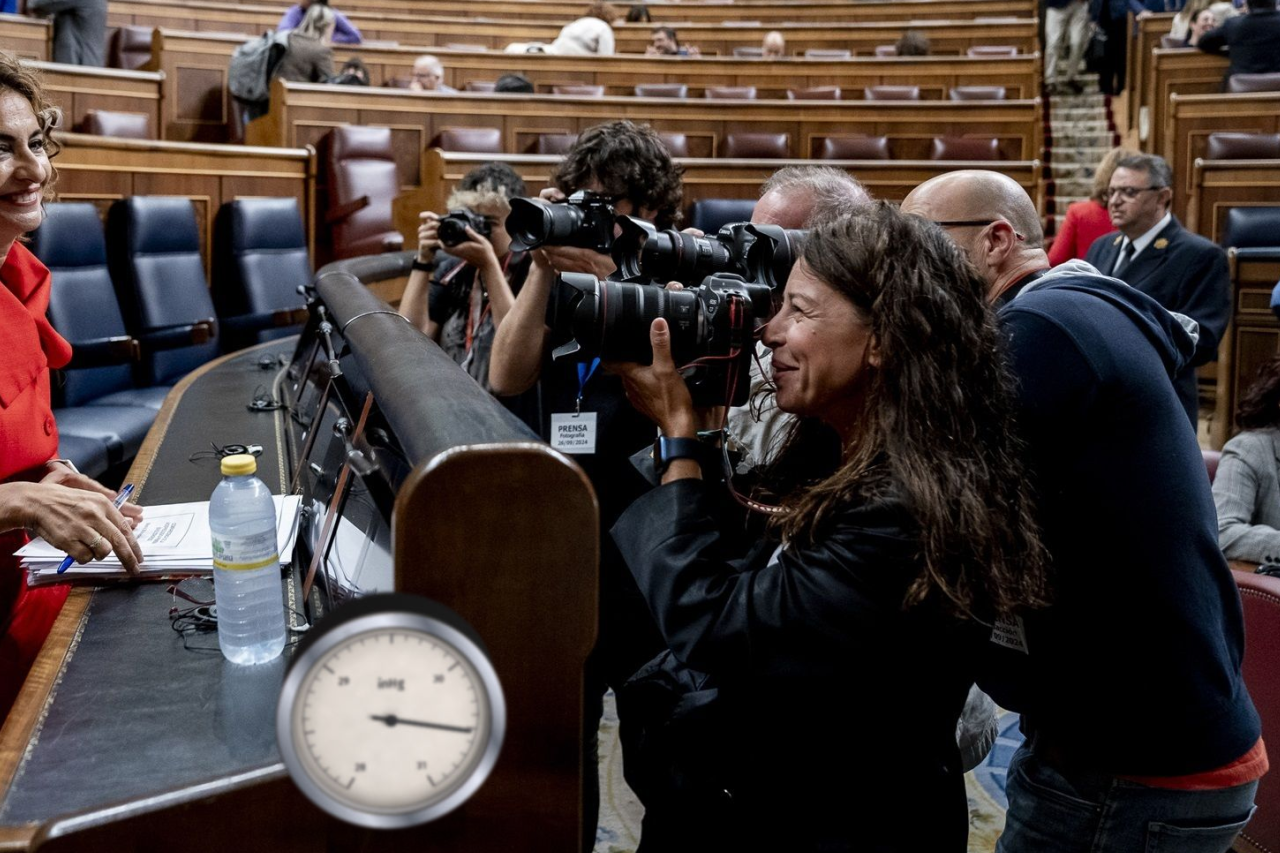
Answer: 30.5 inHg
